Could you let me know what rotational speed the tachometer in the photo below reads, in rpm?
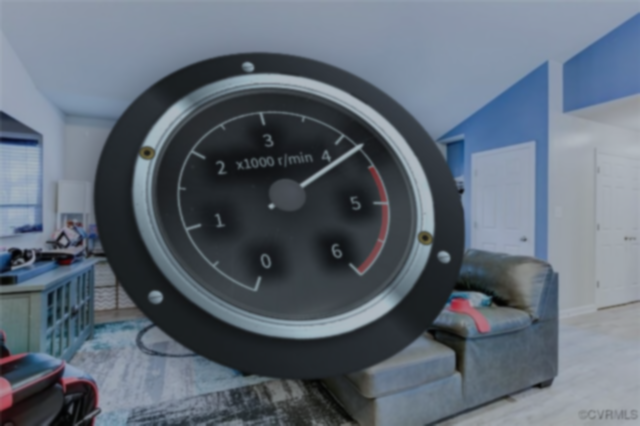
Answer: 4250 rpm
